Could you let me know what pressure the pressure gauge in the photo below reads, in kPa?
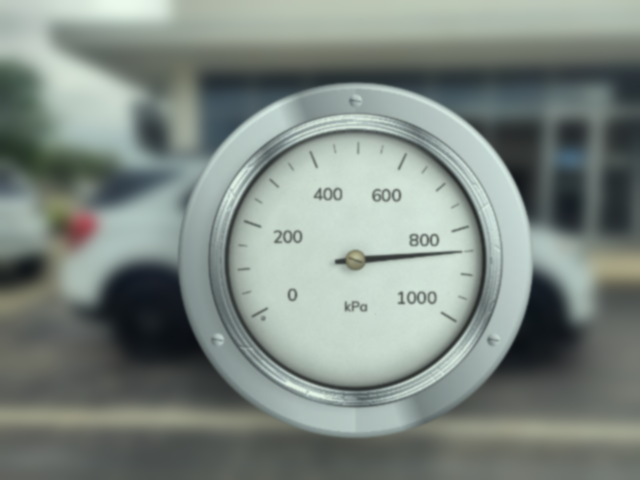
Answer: 850 kPa
